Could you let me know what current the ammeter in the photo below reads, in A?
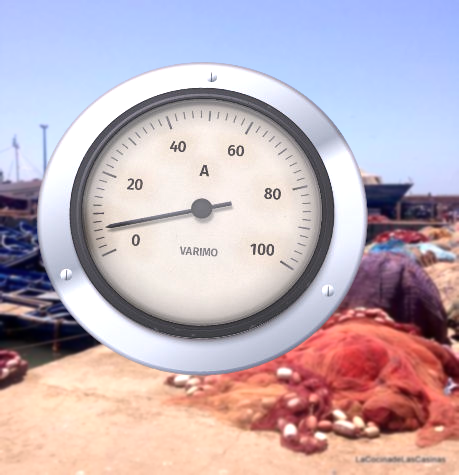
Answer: 6 A
